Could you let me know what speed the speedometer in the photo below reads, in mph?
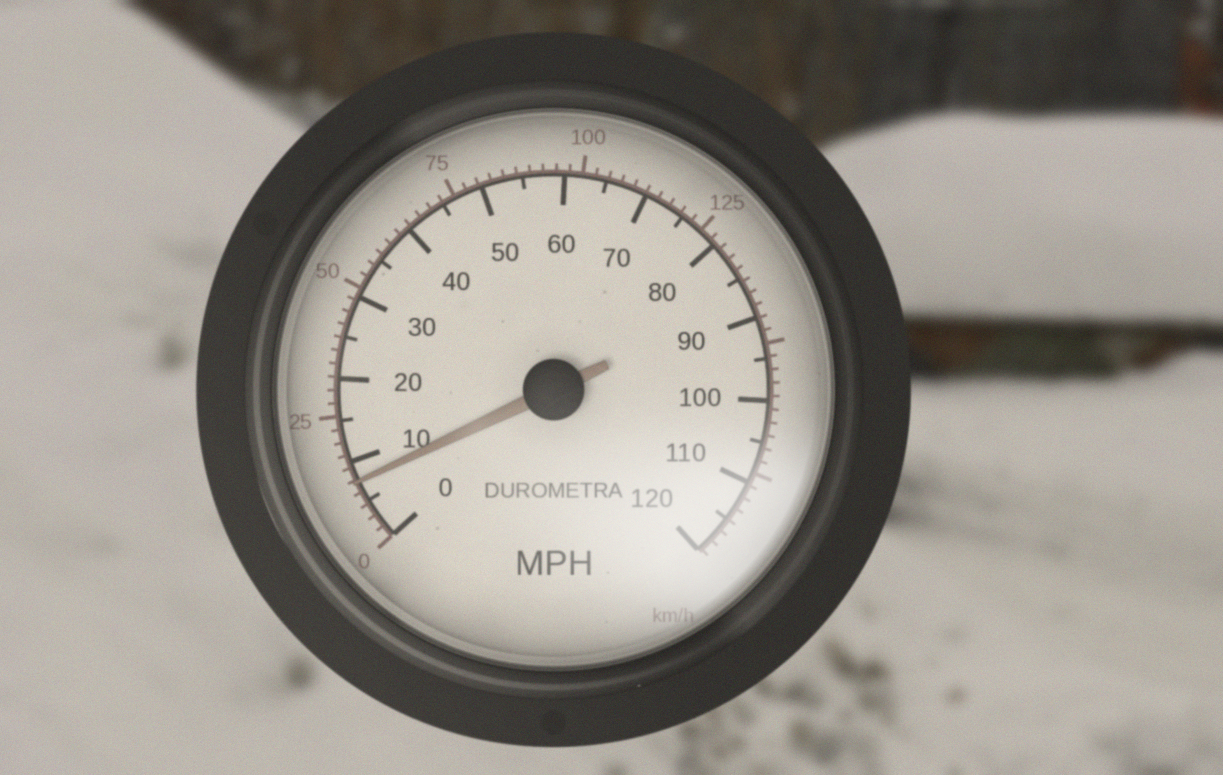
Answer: 7.5 mph
